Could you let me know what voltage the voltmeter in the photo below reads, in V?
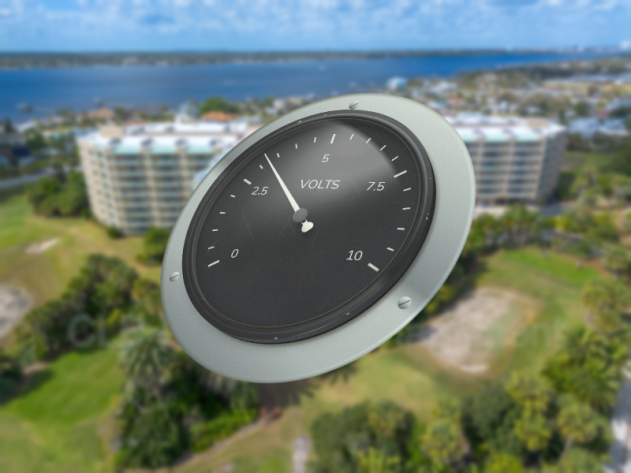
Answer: 3.25 V
